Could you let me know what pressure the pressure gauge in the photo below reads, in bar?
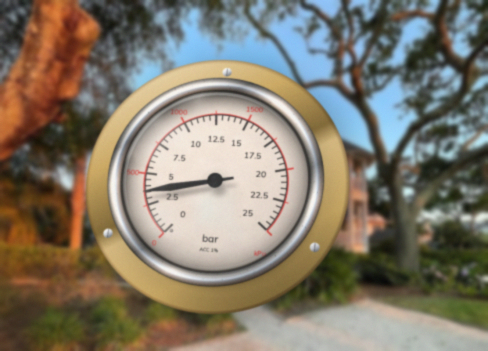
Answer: 3.5 bar
